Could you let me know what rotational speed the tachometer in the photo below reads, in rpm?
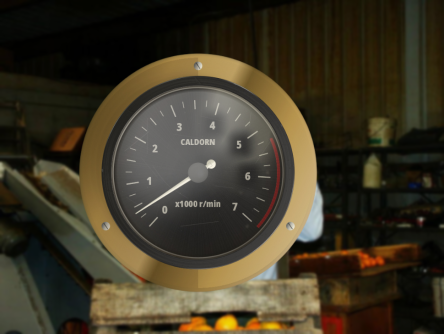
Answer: 375 rpm
